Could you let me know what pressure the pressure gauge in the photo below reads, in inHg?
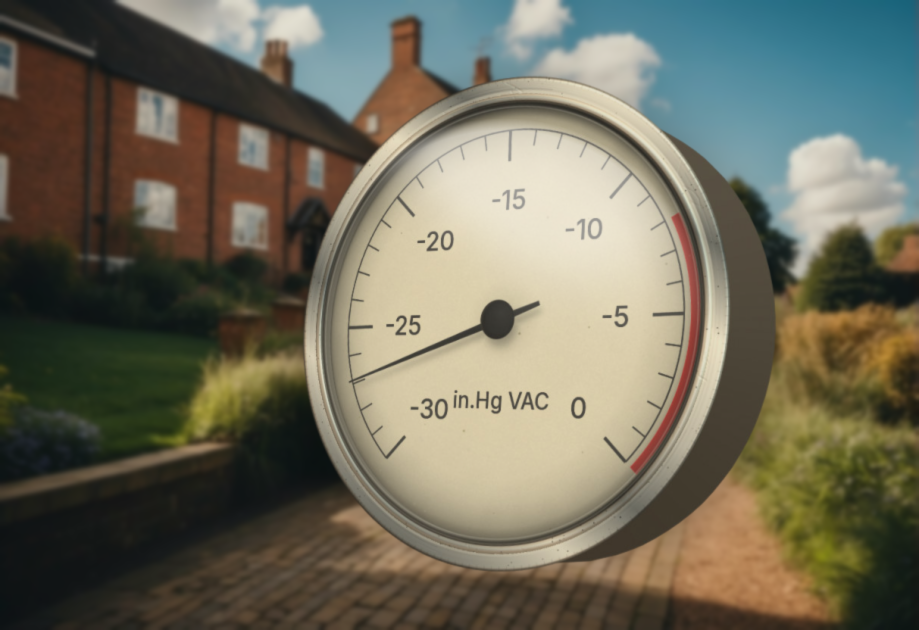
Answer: -27 inHg
